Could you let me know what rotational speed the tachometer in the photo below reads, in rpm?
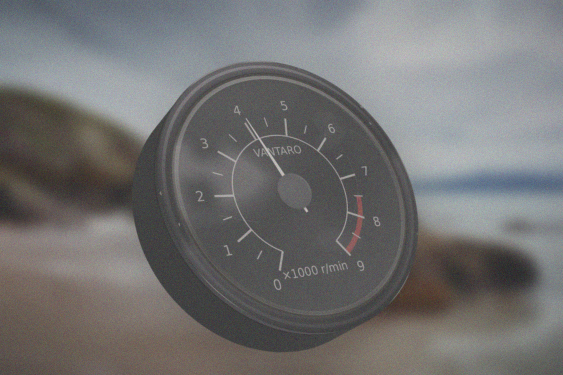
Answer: 4000 rpm
